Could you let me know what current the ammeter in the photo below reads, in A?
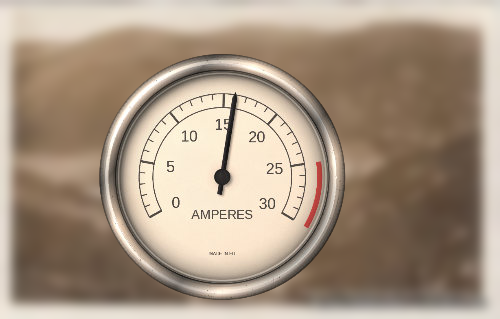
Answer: 16 A
